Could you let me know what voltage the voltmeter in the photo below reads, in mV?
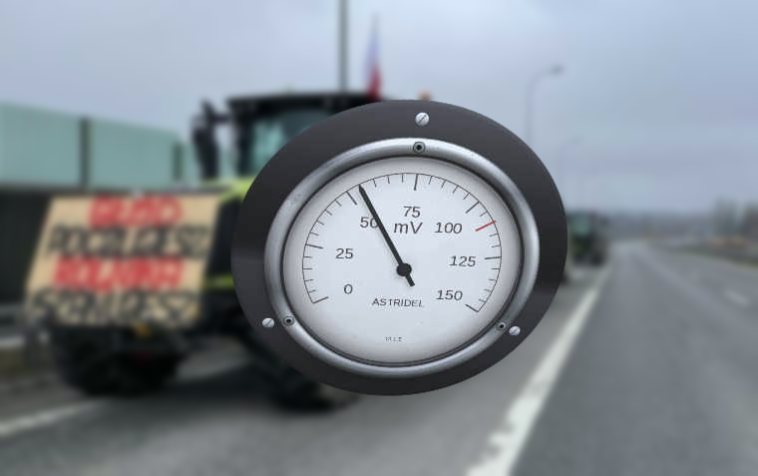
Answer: 55 mV
